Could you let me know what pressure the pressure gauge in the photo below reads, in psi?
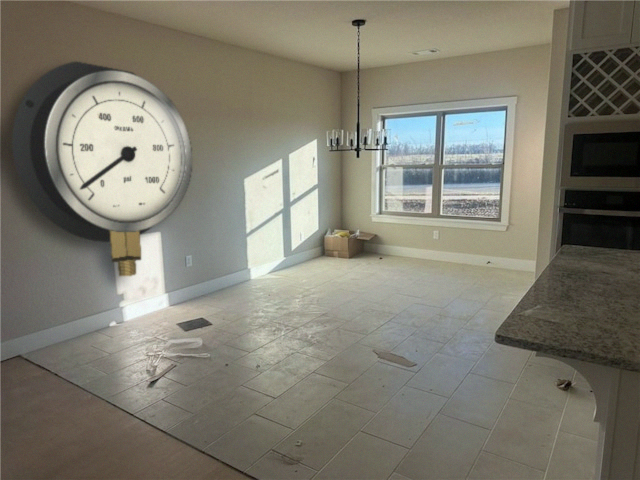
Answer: 50 psi
